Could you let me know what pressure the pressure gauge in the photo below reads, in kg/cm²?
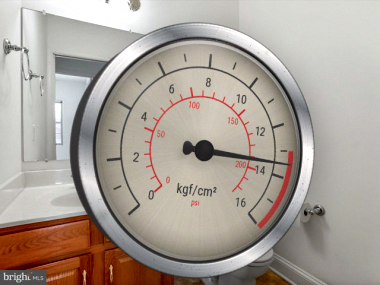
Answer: 13.5 kg/cm²
